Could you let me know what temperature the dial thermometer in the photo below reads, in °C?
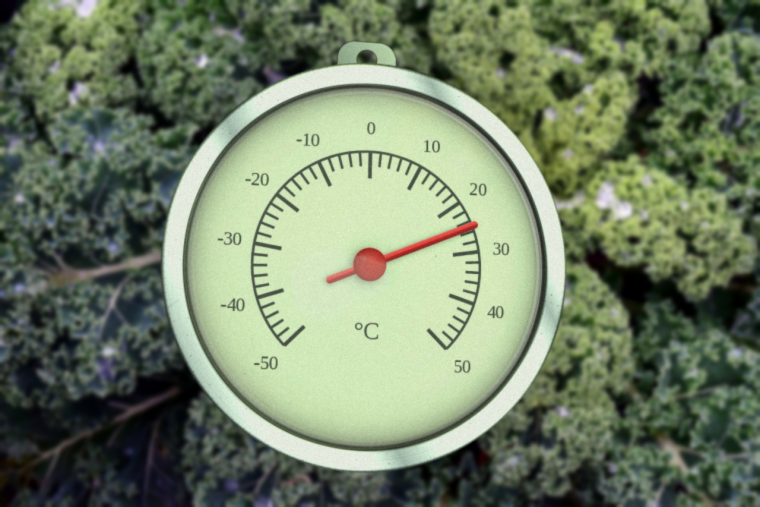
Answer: 25 °C
